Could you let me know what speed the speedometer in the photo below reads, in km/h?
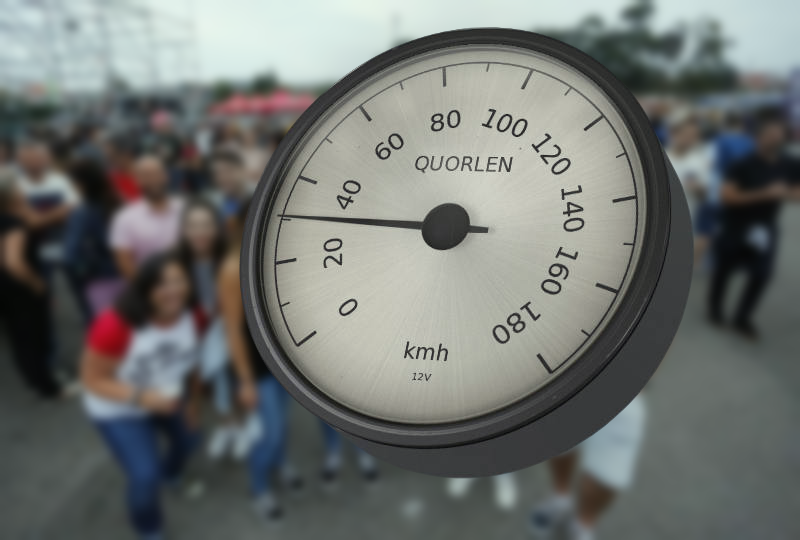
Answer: 30 km/h
